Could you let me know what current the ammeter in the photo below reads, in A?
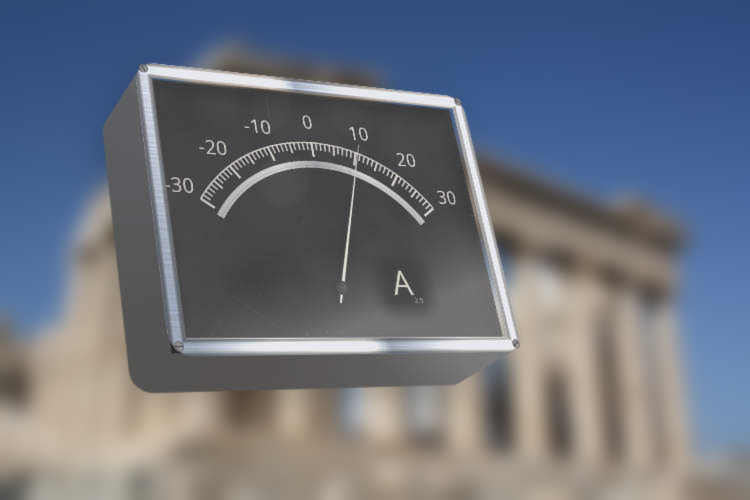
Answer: 10 A
